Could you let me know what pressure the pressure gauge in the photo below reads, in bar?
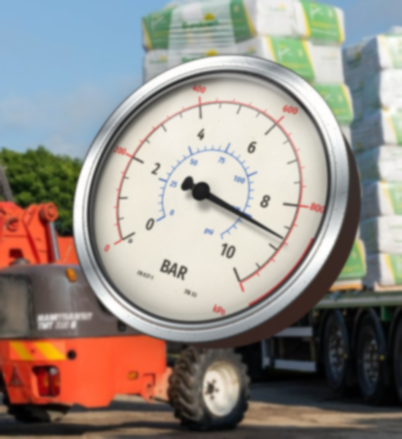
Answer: 8.75 bar
